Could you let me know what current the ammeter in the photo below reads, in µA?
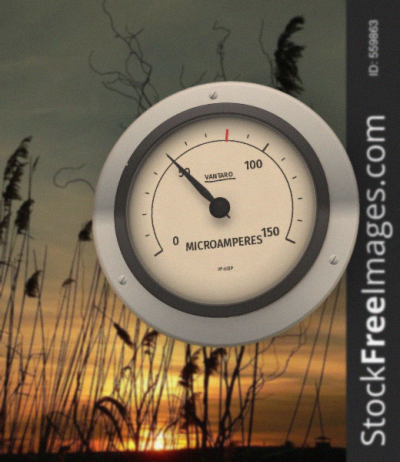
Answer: 50 µA
